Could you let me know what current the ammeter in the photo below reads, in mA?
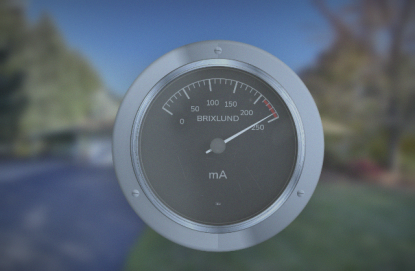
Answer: 240 mA
